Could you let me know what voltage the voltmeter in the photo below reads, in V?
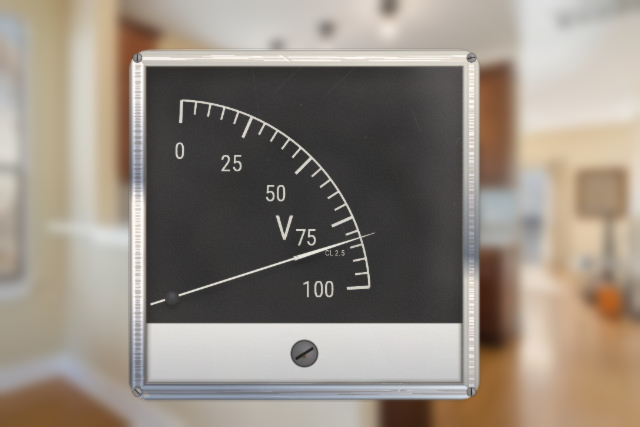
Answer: 82.5 V
